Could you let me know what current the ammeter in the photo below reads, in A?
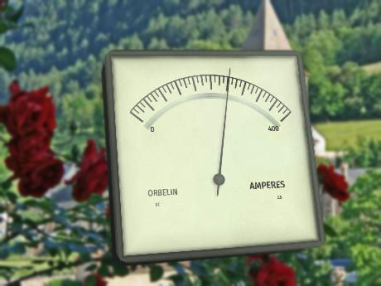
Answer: 240 A
